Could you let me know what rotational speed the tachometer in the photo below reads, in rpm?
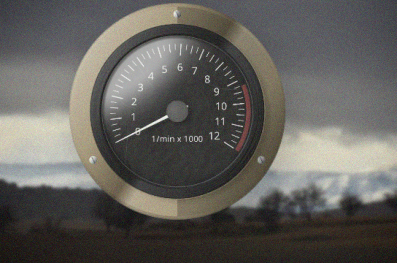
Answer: 0 rpm
